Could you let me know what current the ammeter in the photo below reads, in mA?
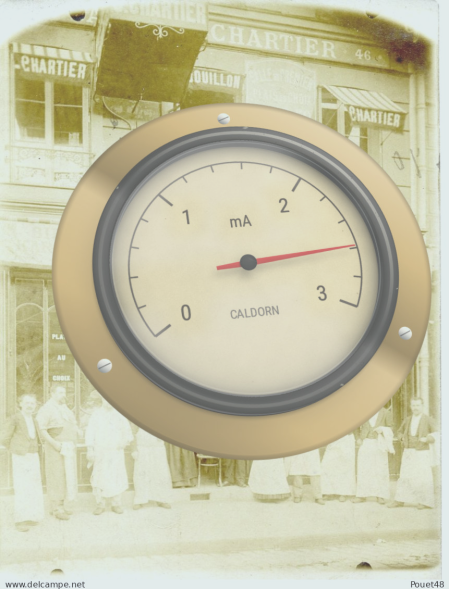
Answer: 2.6 mA
